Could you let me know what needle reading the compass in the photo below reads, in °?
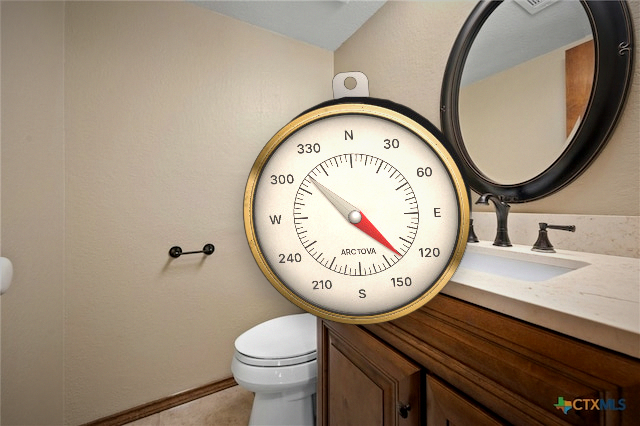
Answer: 135 °
